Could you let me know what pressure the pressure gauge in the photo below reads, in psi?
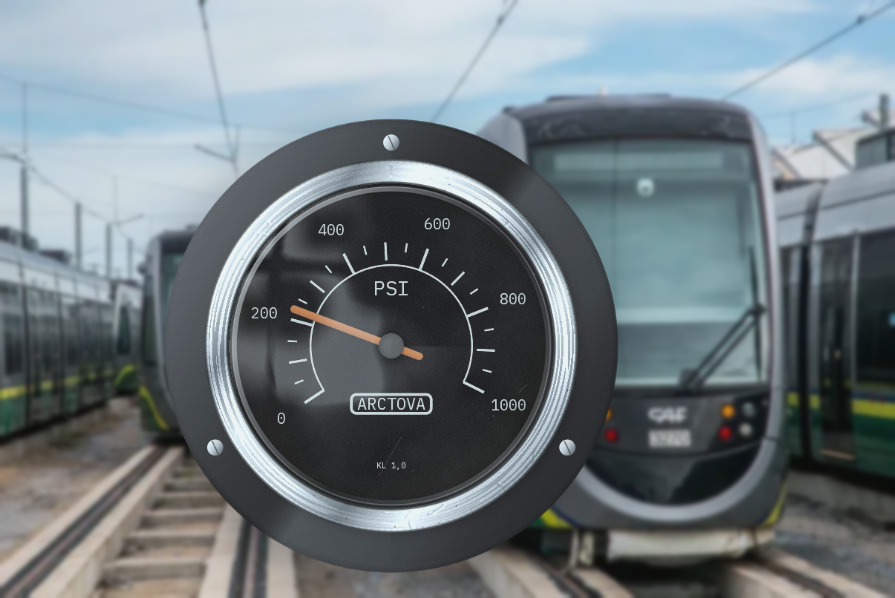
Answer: 225 psi
